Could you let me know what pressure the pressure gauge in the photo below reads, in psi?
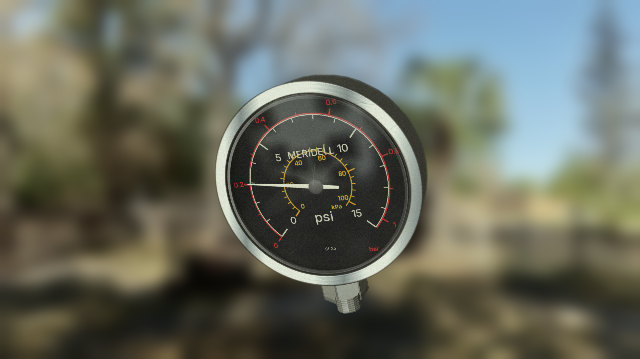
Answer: 3 psi
